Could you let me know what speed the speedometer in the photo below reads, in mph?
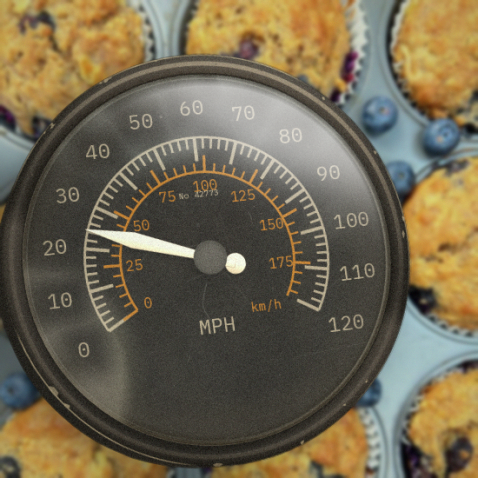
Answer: 24 mph
